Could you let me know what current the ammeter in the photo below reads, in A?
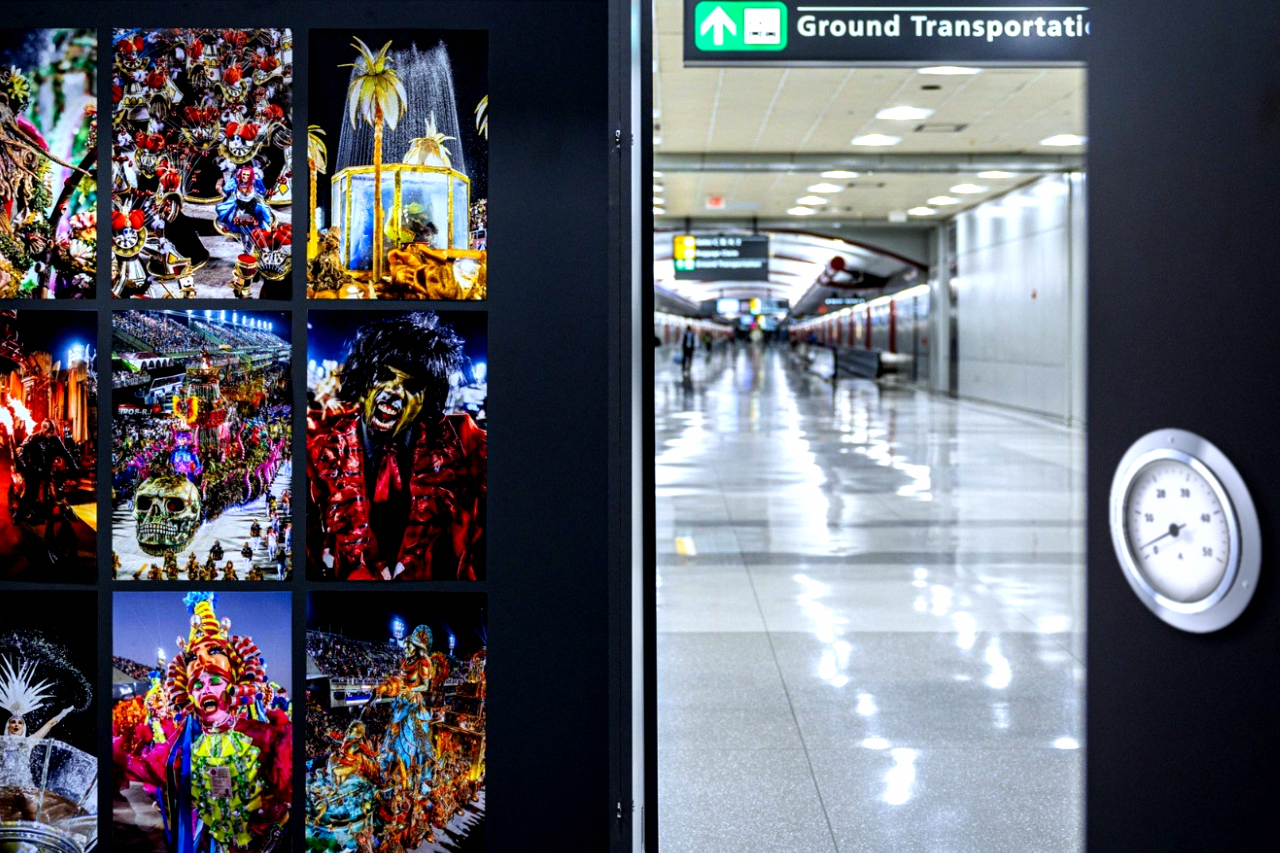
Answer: 2 A
